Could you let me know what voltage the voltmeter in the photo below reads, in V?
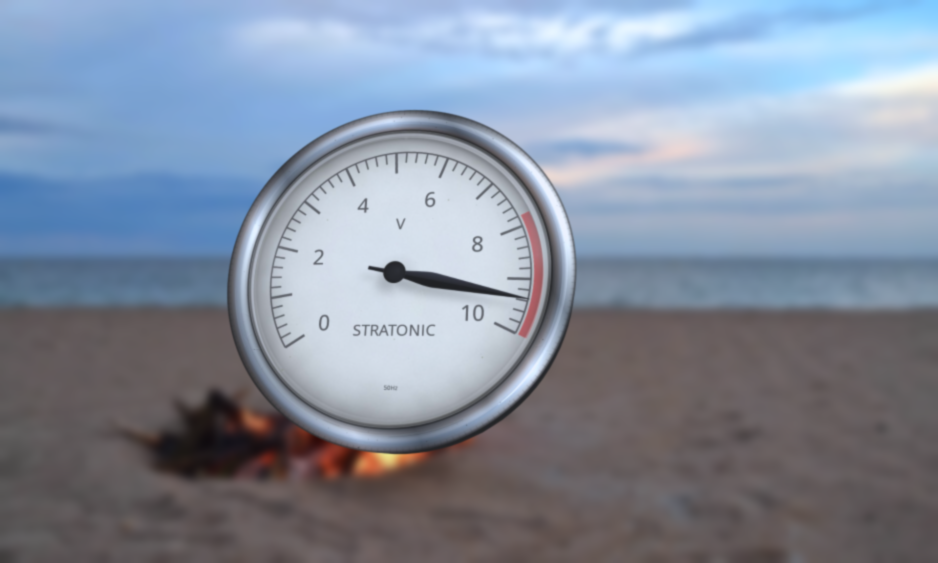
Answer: 9.4 V
